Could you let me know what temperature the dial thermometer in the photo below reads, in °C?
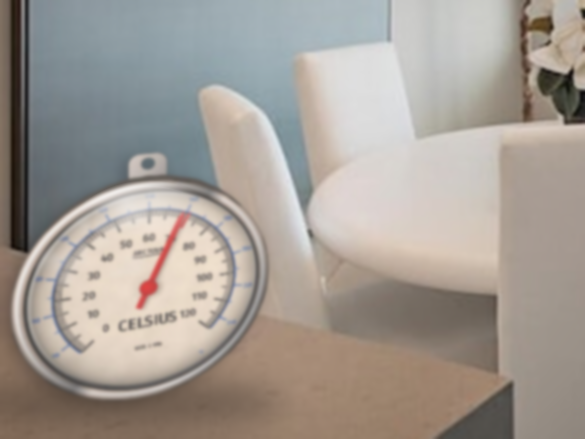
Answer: 70 °C
